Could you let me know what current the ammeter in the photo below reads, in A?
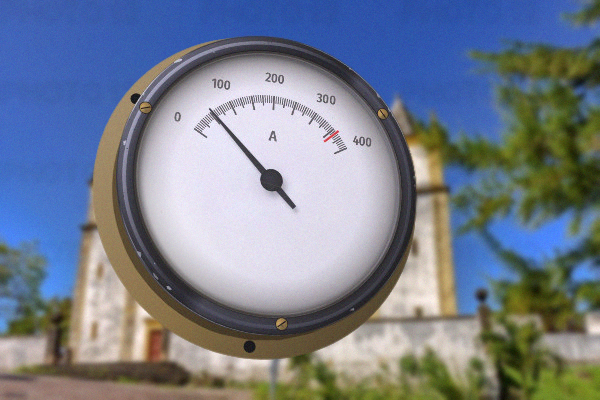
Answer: 50 A
